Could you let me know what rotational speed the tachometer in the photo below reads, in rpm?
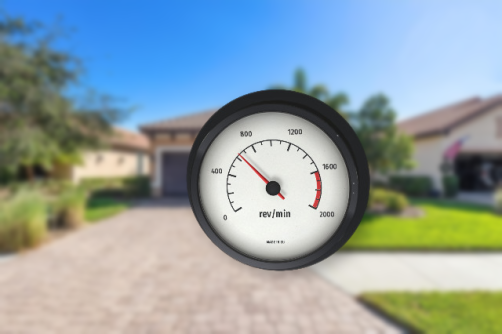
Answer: 650 rpm
